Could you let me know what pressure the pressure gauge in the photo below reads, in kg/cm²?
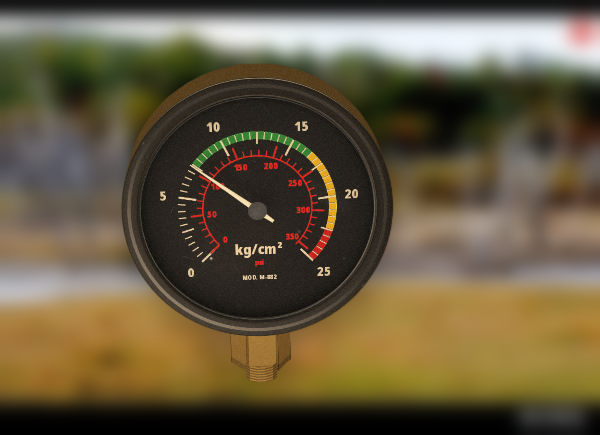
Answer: 7.5 kg/cm²
